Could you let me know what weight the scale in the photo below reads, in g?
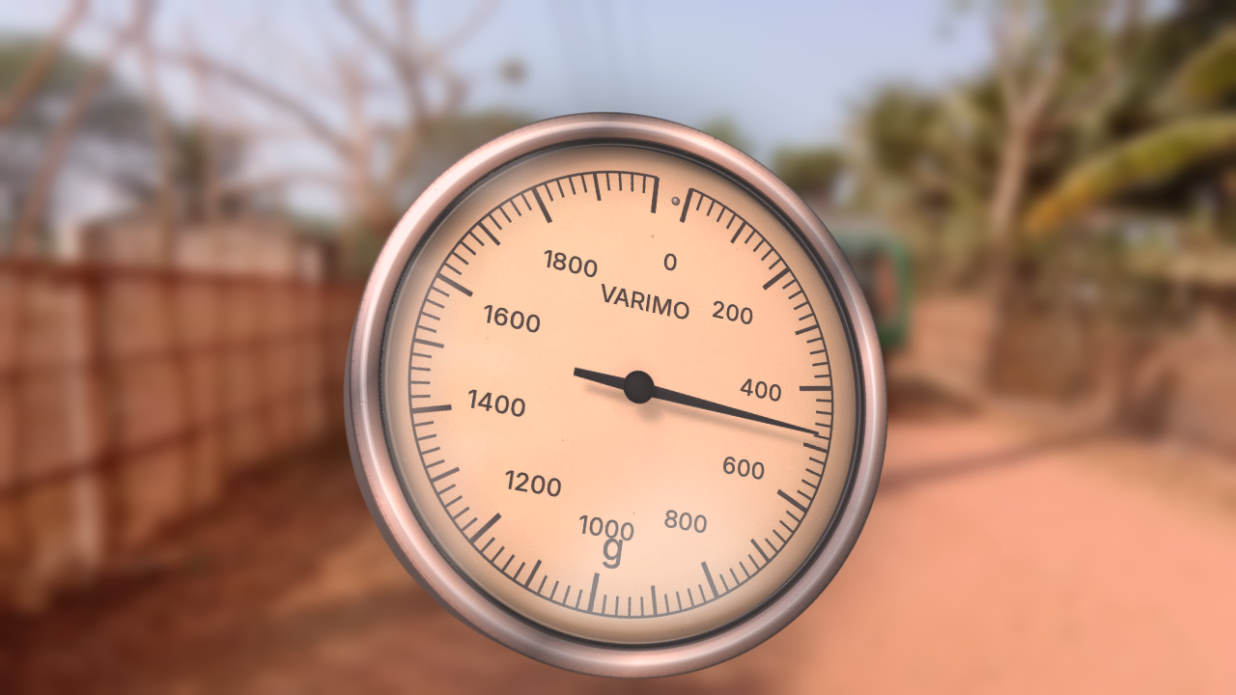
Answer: 480 g
